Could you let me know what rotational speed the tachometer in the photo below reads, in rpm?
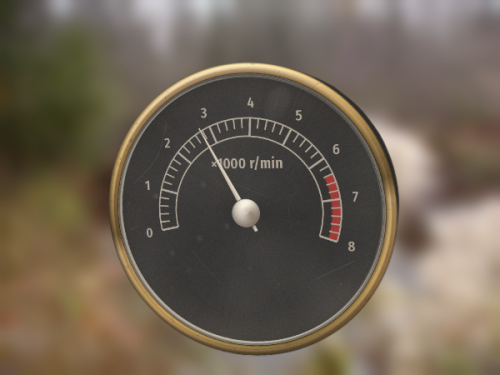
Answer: 2800 rpm
